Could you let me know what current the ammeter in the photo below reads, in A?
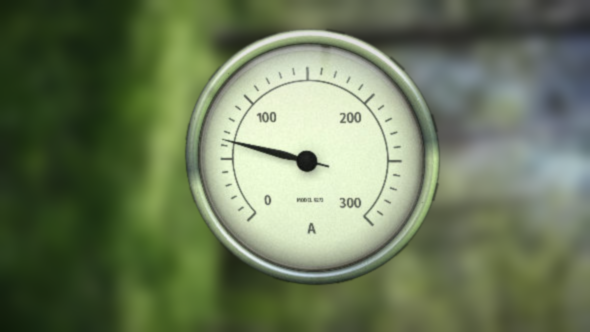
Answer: 65 A
